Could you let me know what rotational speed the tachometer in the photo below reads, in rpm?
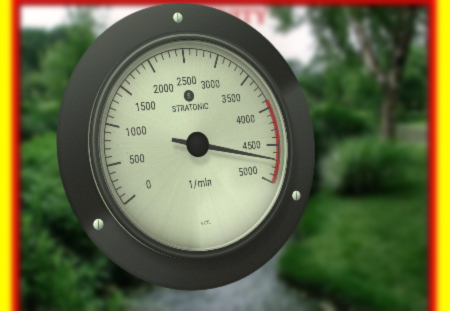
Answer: 4700 rpm
